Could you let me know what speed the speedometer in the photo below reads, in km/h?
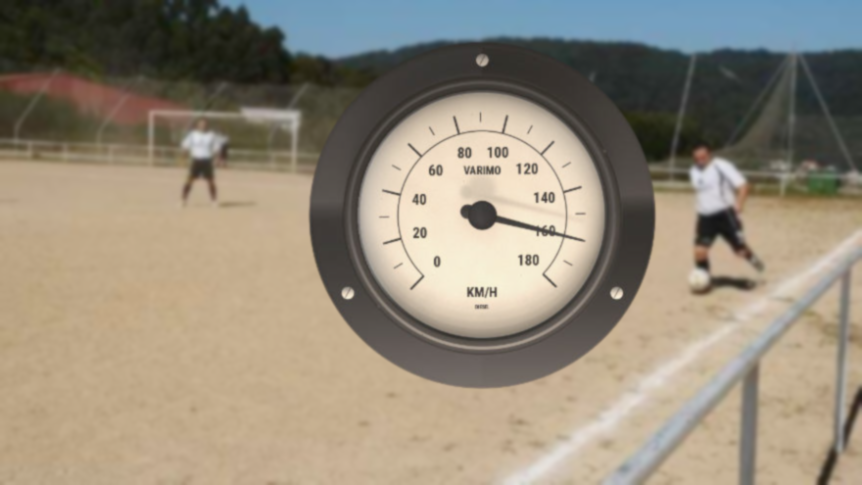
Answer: 160 km/h
